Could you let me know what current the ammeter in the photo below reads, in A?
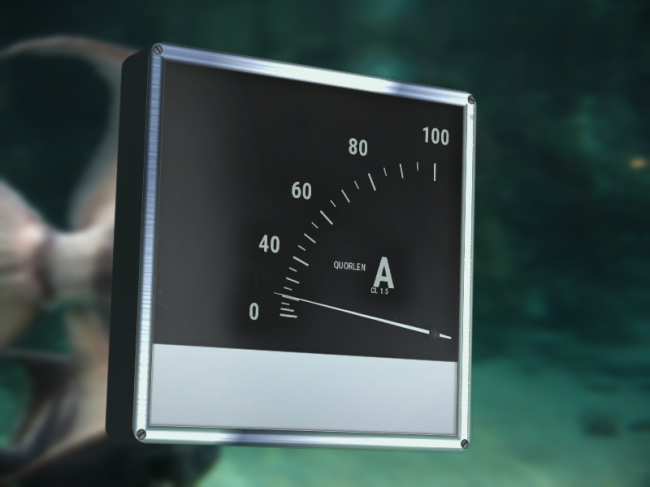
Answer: 20 A
